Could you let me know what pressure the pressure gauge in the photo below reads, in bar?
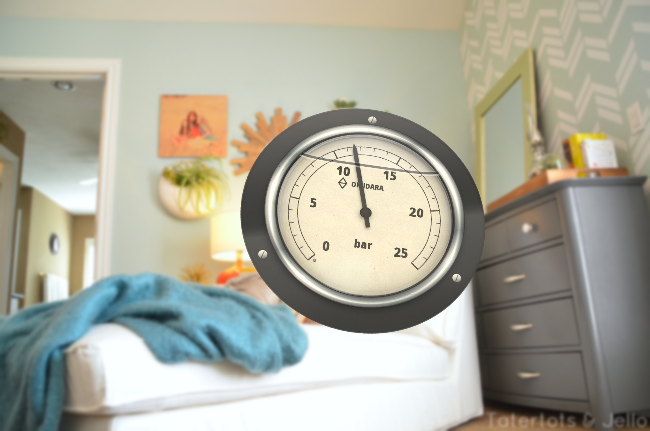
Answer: 11.5 bar
